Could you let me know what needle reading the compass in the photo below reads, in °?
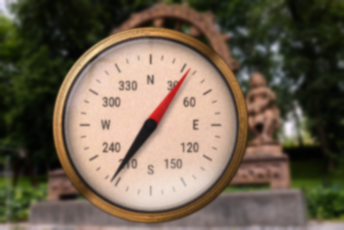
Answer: 35 °
